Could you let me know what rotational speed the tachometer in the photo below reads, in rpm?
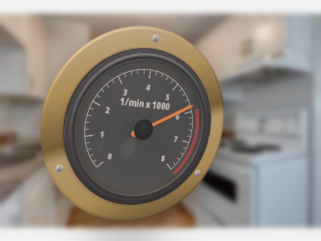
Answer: 5800 rpm
